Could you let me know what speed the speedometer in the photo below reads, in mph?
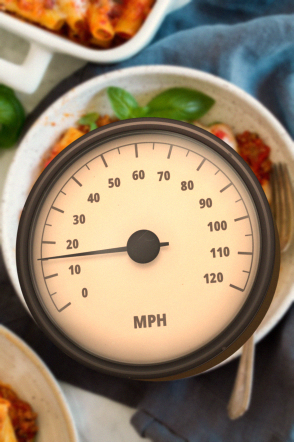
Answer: 15 mph
